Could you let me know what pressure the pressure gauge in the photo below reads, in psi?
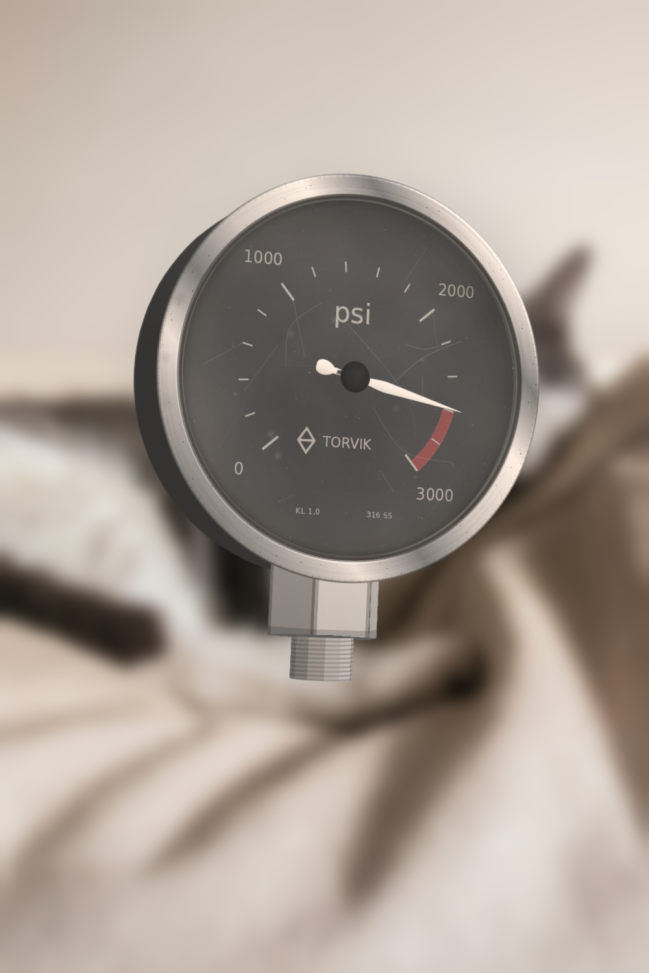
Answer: 2600 psi
